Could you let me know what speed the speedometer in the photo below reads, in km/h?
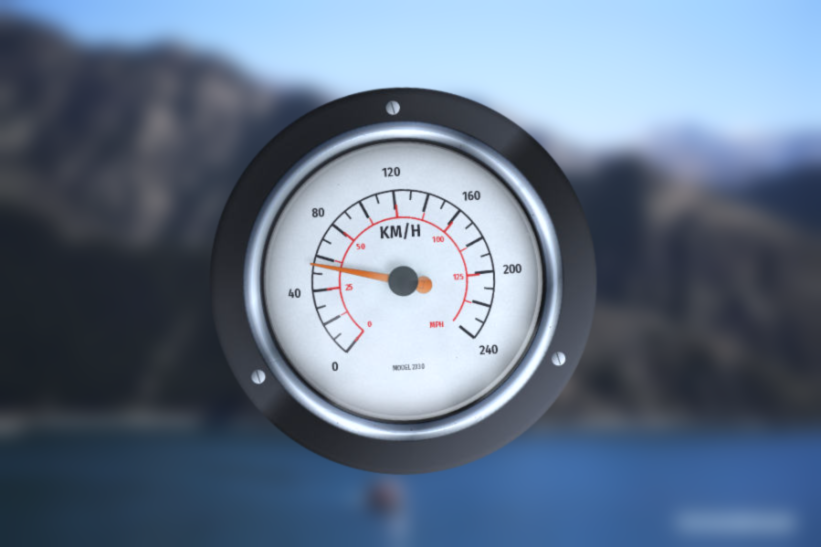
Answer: 55 km/h
